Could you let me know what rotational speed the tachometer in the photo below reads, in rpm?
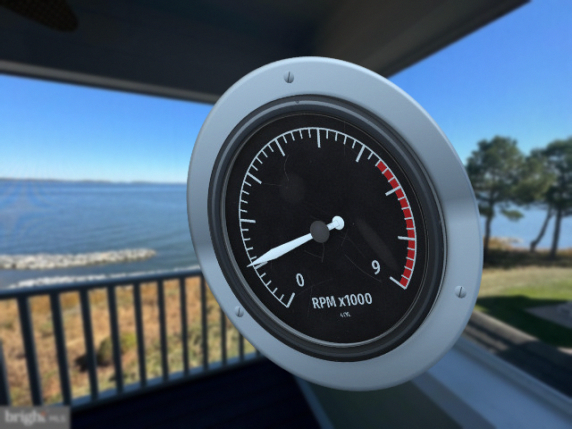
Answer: 1100 rpm
